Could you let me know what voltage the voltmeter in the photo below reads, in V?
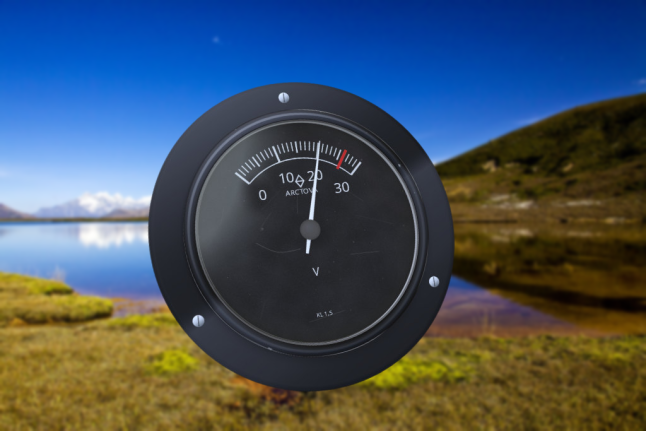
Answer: 20 V
